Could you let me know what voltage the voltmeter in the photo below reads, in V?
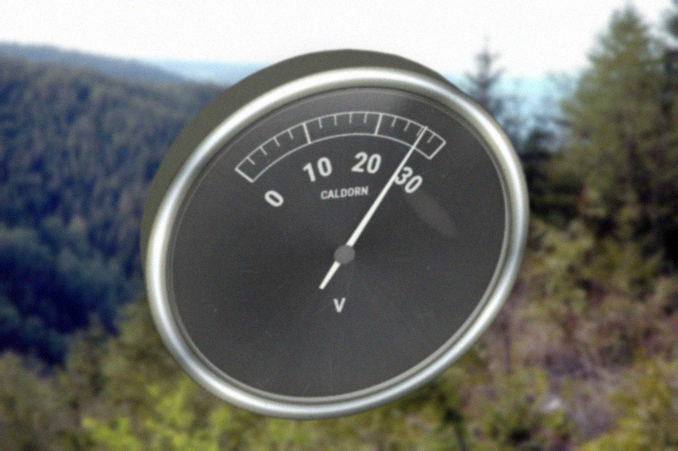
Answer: 26 V
